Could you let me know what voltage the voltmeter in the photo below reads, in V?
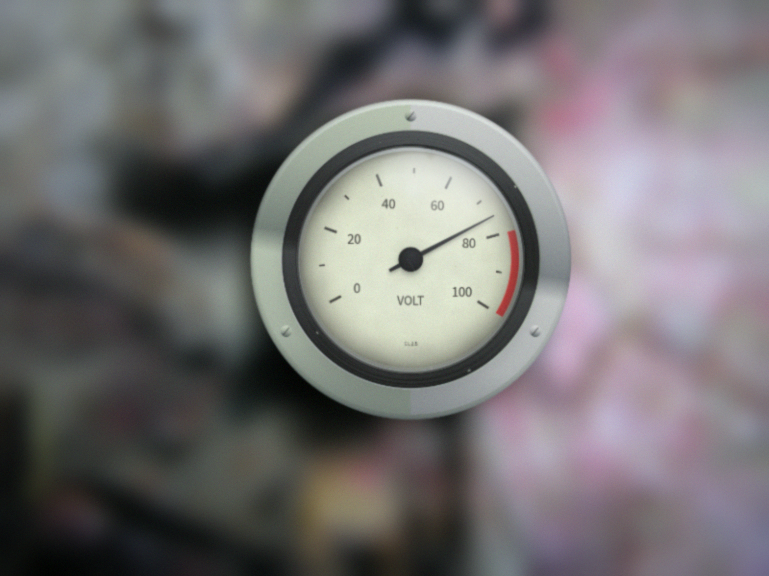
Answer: 75 V
